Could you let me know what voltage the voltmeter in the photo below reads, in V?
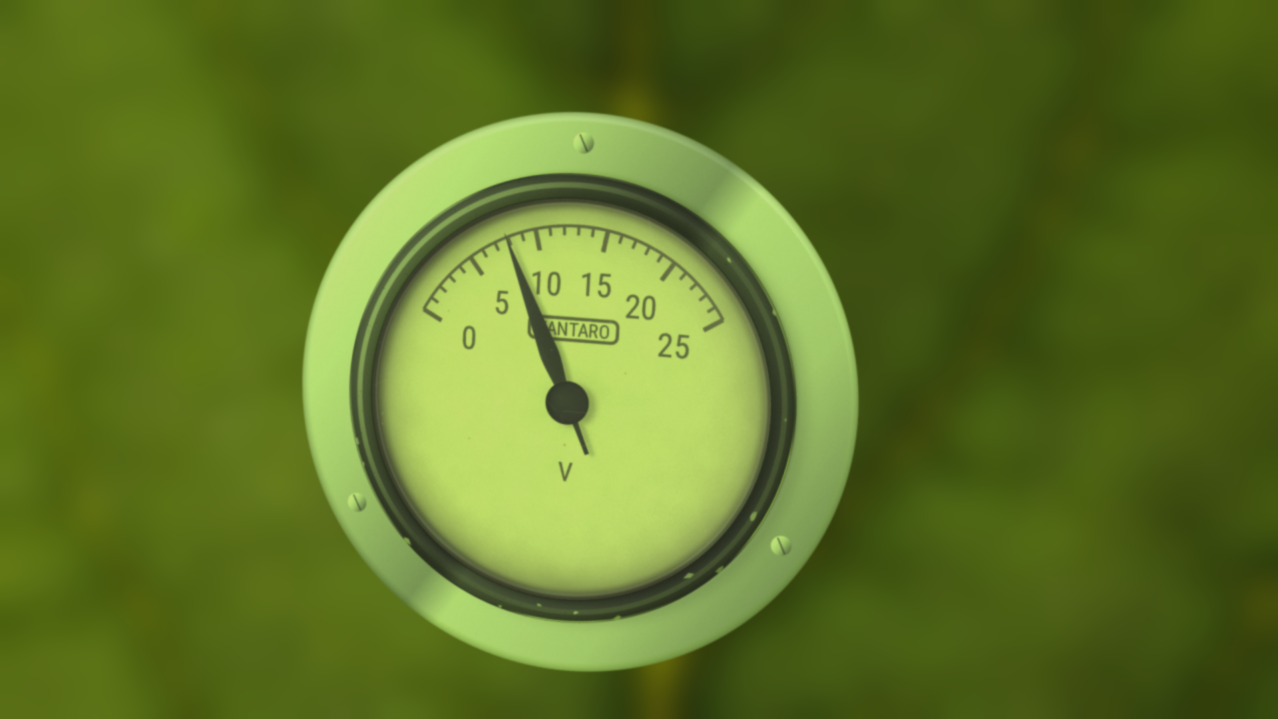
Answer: 8 V
